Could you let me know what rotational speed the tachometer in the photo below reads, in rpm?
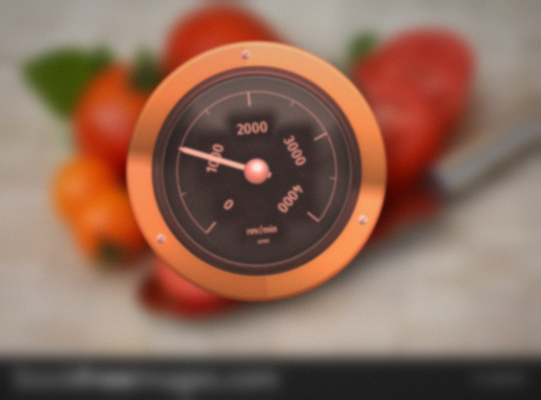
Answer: 1000 rpm
